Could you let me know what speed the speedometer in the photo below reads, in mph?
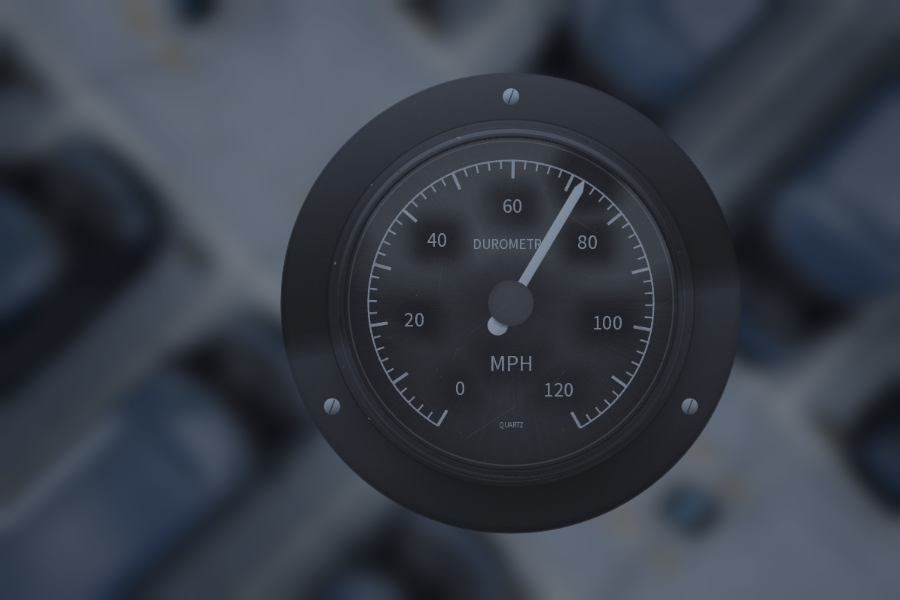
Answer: 72 mph
